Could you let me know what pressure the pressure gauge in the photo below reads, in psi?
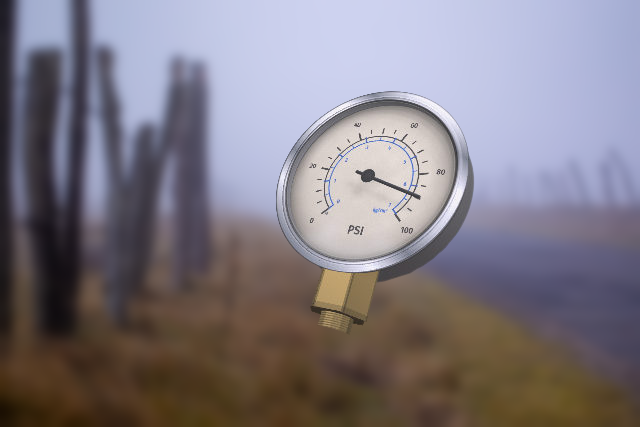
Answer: 90 psi
